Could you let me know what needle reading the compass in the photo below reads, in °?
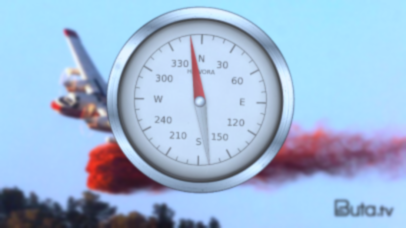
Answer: 350 °
